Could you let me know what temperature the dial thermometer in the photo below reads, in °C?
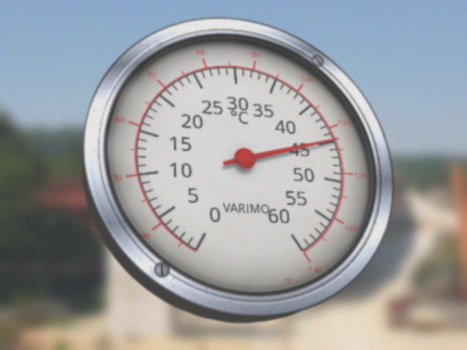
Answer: 45 °C
